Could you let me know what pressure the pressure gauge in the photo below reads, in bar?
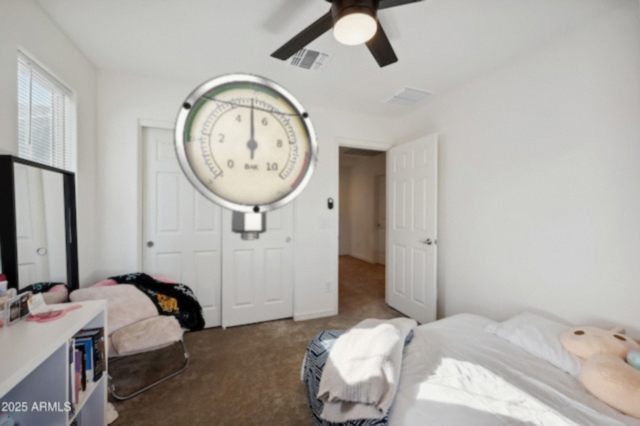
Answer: 5 bar
